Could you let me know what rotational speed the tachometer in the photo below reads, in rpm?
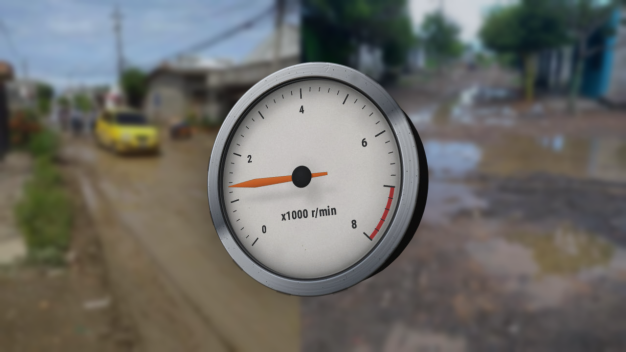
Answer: 1300 rpm
